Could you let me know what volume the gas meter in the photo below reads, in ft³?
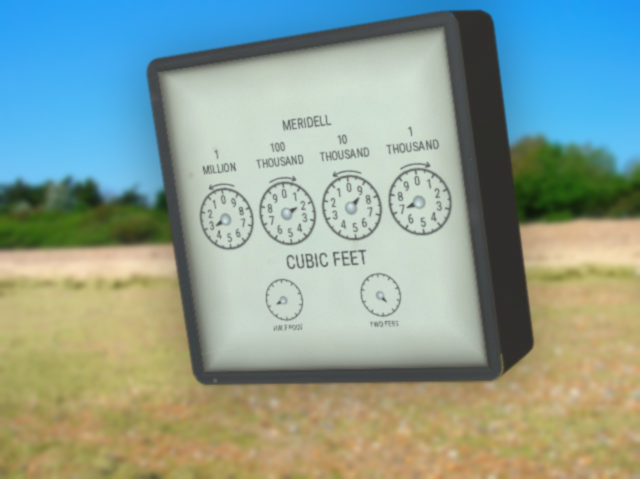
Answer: 318700 ft³
